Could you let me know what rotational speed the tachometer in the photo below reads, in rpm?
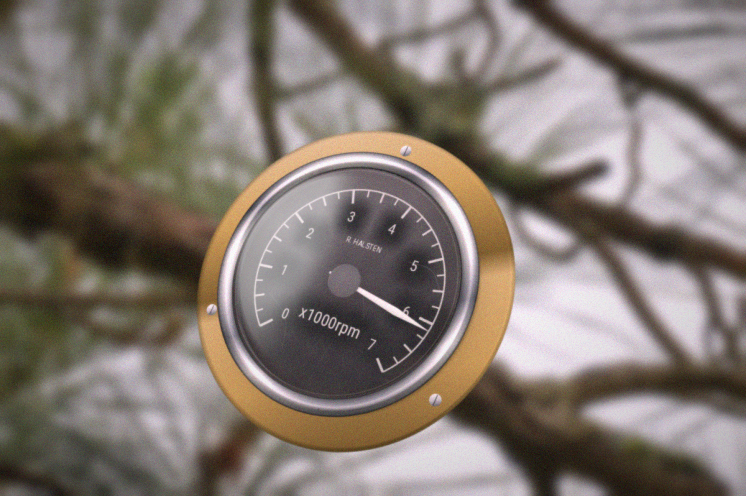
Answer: 6125 rpm
